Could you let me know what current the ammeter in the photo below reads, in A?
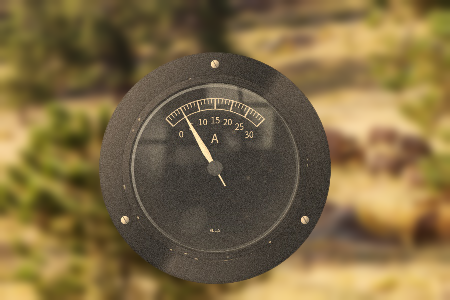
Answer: 5 A
